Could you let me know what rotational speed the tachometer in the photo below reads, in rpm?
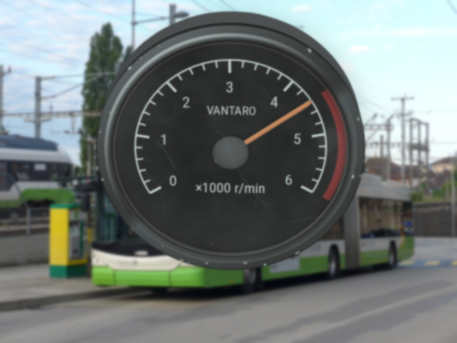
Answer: 4400 rpm
